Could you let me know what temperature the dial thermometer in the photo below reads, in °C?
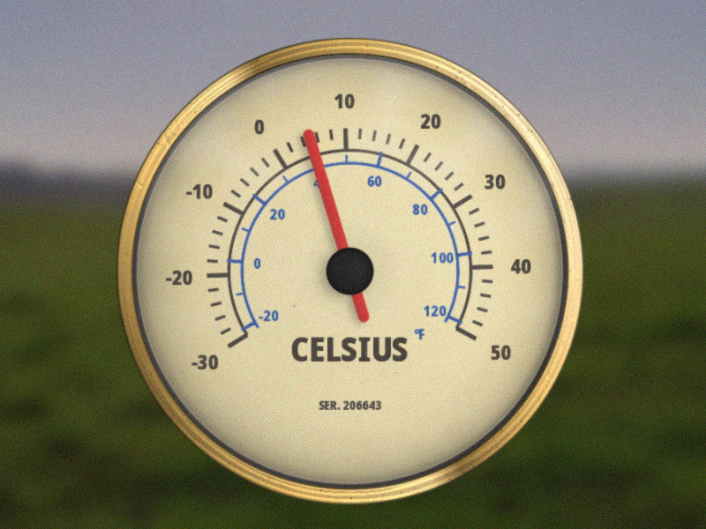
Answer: 5 °C
